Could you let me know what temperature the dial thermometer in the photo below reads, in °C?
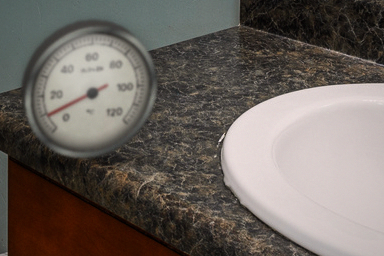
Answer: 10 °C
